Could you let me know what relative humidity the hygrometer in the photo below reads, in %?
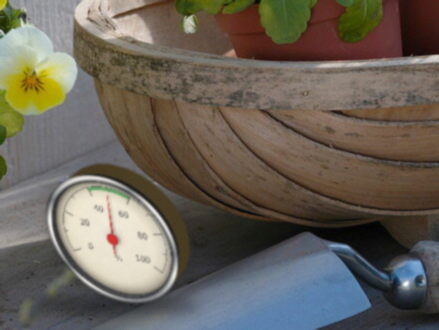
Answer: 50 %
